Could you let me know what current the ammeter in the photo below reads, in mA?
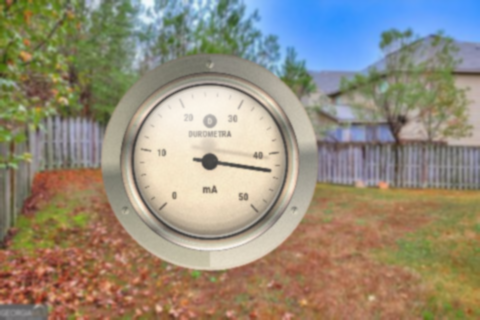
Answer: 43 mA
